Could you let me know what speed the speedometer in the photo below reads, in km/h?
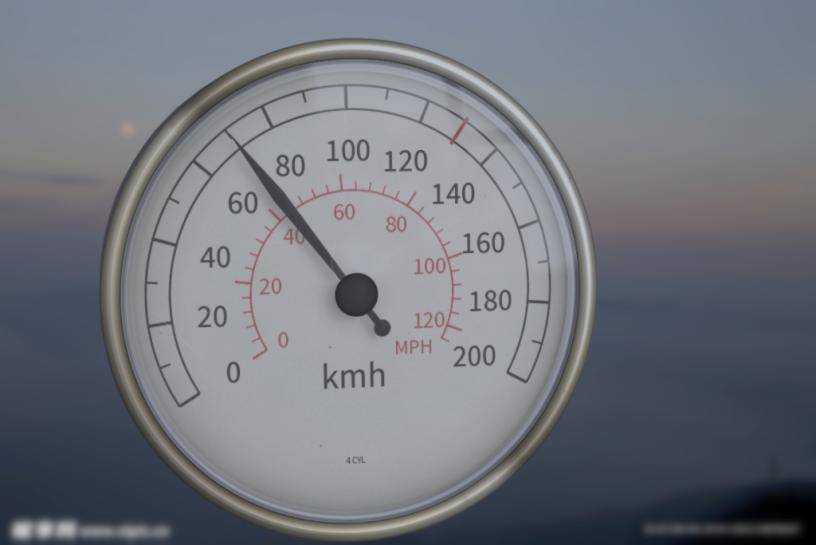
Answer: 70 km/h
